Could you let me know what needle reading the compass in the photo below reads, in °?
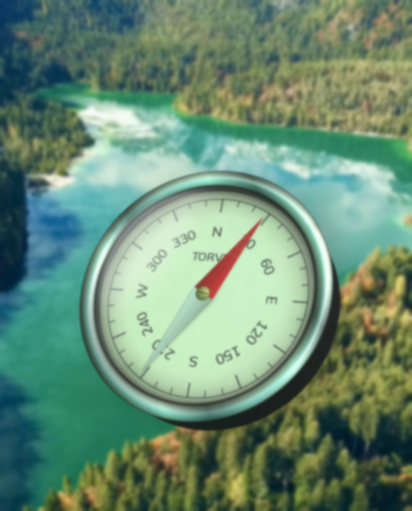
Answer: 30 °
